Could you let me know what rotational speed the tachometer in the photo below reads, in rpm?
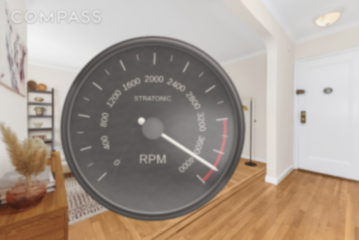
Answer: 3800 rpm
